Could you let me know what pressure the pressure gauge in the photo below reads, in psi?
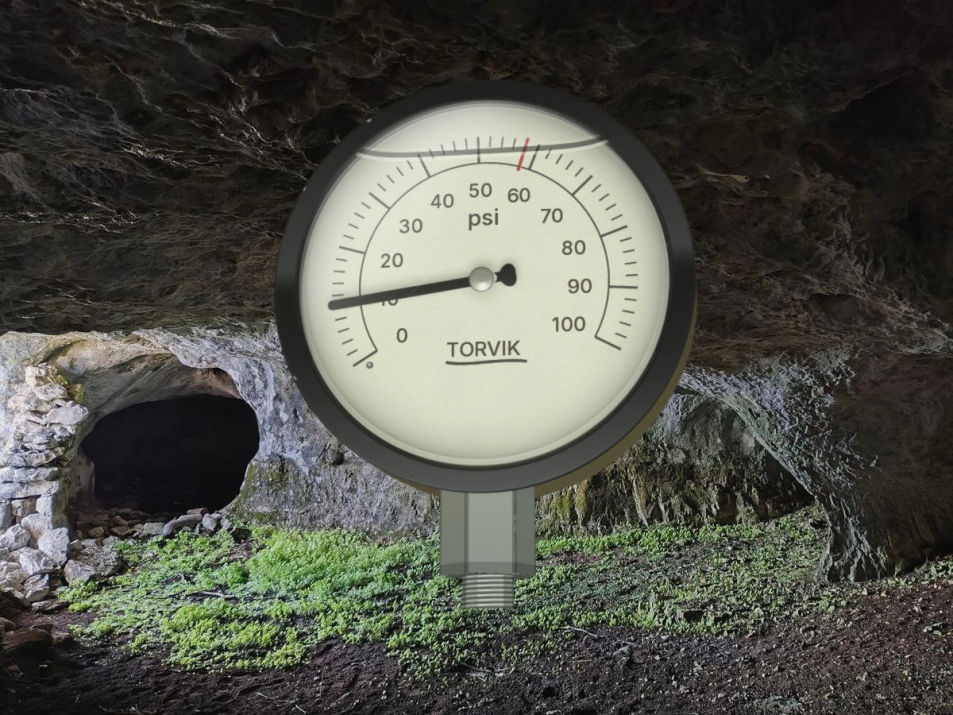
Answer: 10 psi
